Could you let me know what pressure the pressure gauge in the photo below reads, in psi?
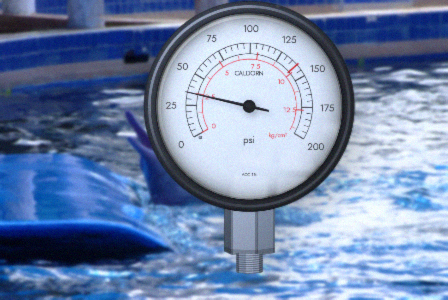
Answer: 35 psi
